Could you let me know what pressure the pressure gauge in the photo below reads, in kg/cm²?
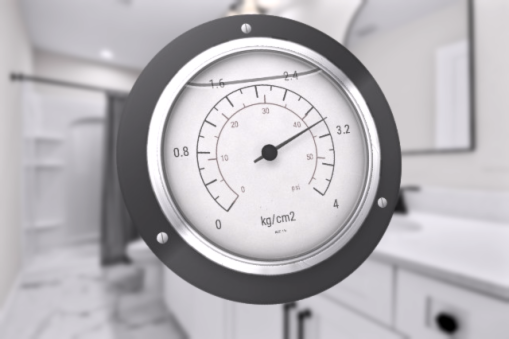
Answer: 3 kg/cm²
